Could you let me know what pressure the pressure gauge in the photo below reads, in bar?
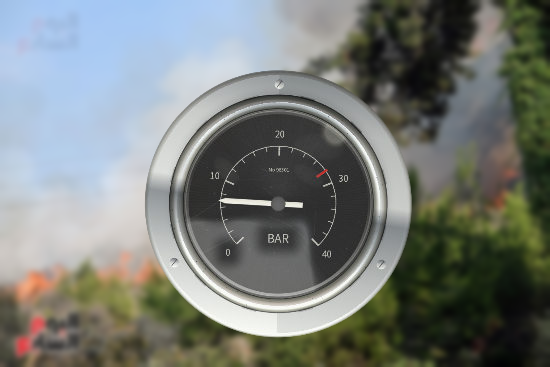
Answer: 7 bar
